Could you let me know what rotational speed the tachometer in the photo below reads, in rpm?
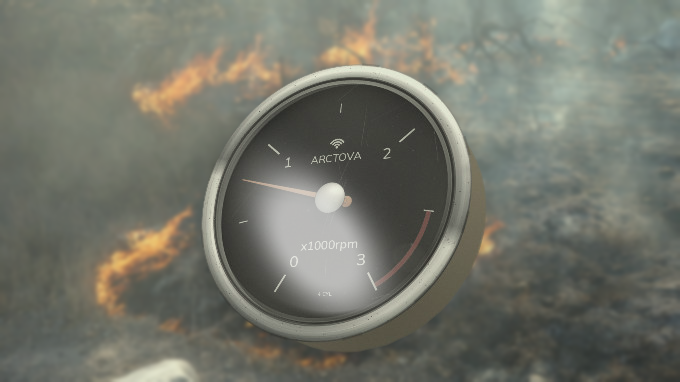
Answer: 750 rpm
